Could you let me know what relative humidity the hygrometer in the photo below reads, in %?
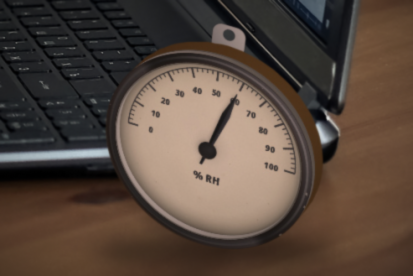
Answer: 60 %
